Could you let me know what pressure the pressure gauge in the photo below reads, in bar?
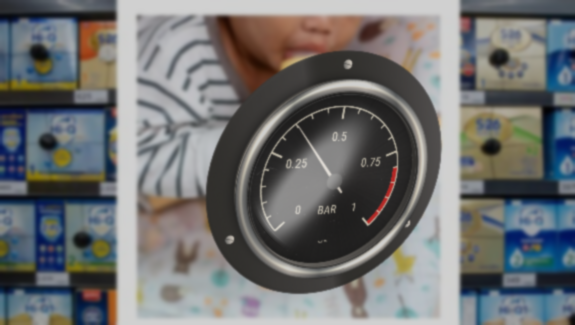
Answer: 0.35 bar
